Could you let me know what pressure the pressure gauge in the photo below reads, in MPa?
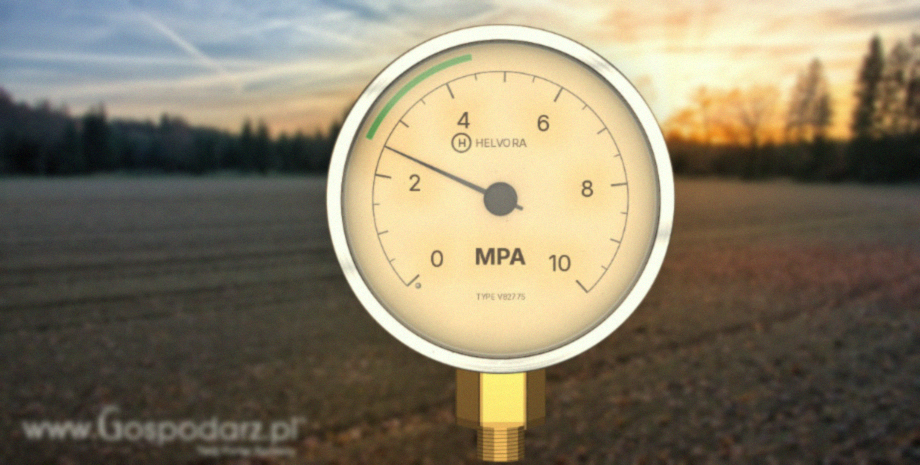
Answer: 2.5 MPa
